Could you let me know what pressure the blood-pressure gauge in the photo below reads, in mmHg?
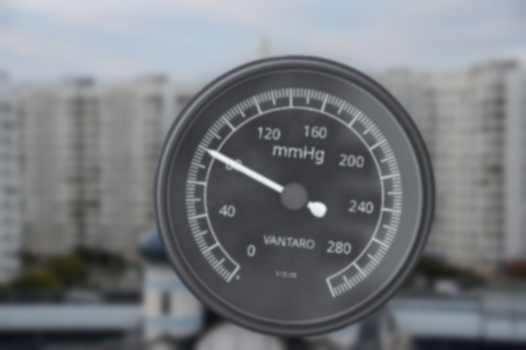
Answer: 80 mmHg
